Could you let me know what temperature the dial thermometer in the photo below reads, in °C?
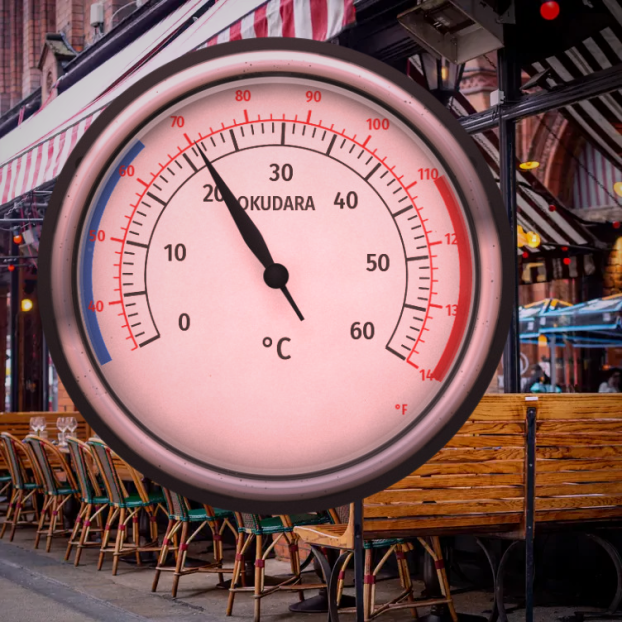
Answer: 21.5 °C
